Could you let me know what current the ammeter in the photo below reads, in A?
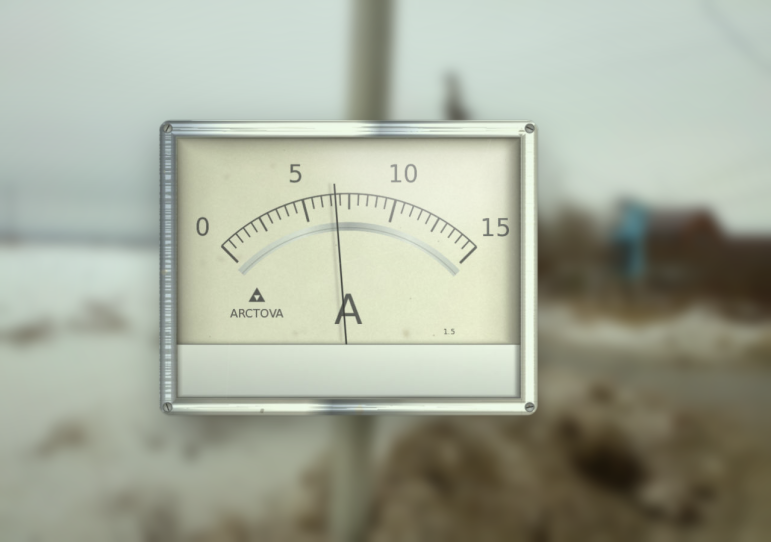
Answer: 6.75 A
